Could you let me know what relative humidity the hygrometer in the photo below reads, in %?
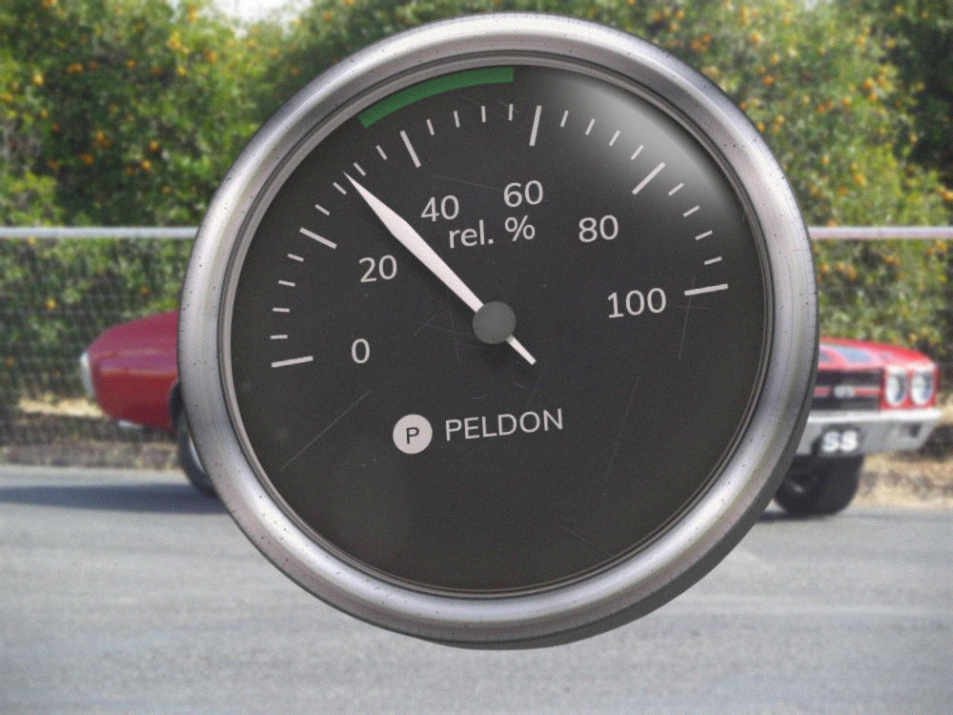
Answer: 30 %
